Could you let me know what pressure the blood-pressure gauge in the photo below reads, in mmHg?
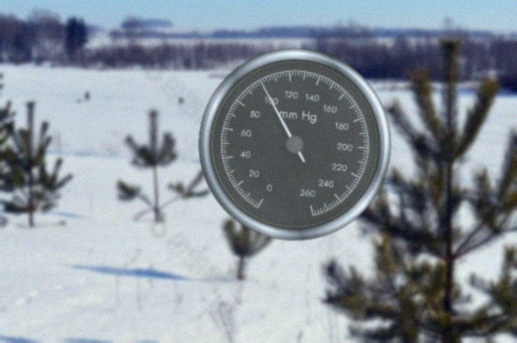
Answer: 100 mmHg
